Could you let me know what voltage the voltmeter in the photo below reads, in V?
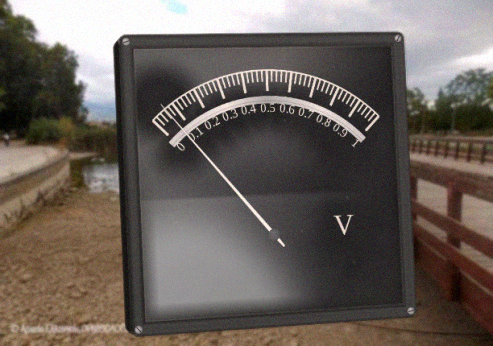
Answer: 0.06 V
